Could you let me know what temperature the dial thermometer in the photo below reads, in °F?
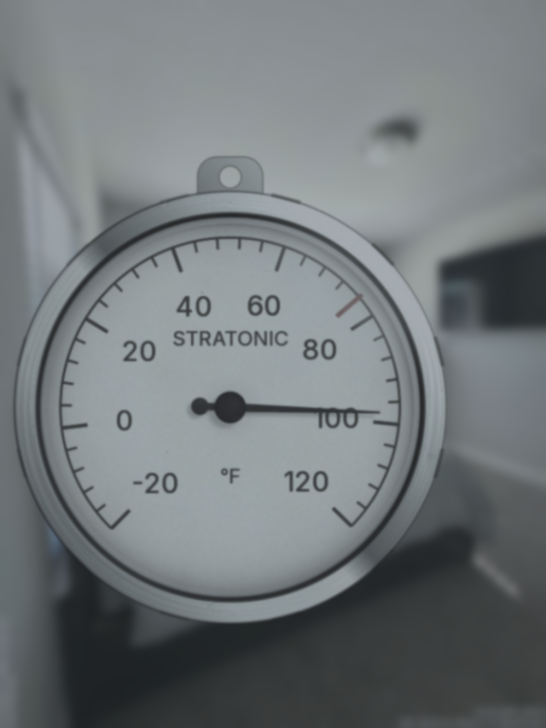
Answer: 98 °F
